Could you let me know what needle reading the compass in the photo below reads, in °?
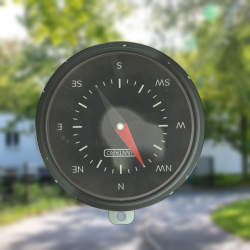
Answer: 330 °
